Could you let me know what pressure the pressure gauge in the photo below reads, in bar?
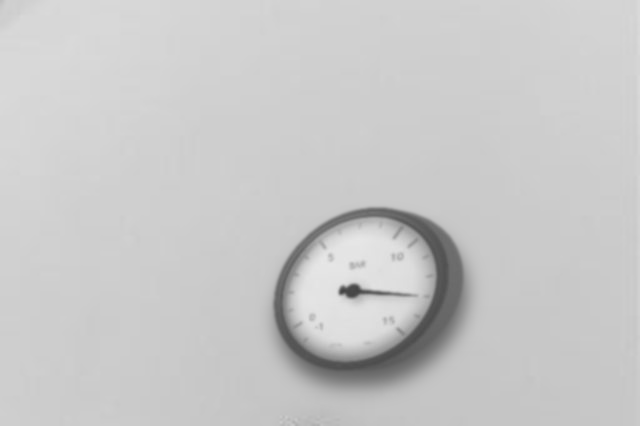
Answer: 13 bar
